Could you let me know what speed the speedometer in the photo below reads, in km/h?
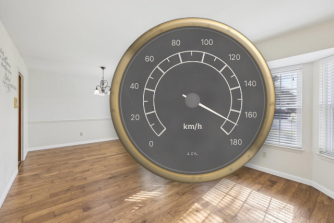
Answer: 170 km/h
